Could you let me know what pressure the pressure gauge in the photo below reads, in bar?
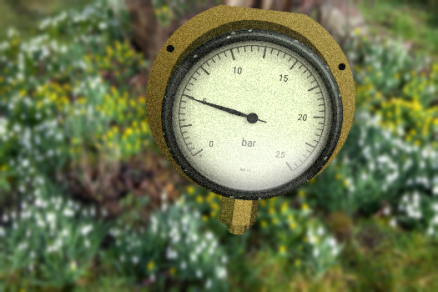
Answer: 5 bar
